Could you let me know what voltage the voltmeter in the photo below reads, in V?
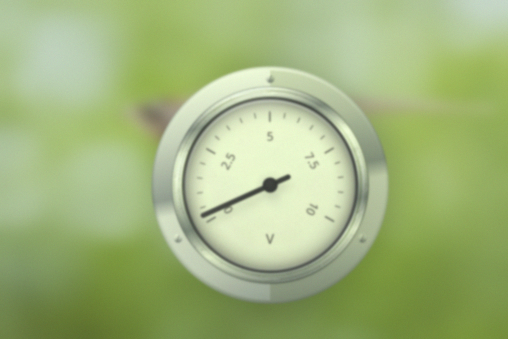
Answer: 0.25 V
